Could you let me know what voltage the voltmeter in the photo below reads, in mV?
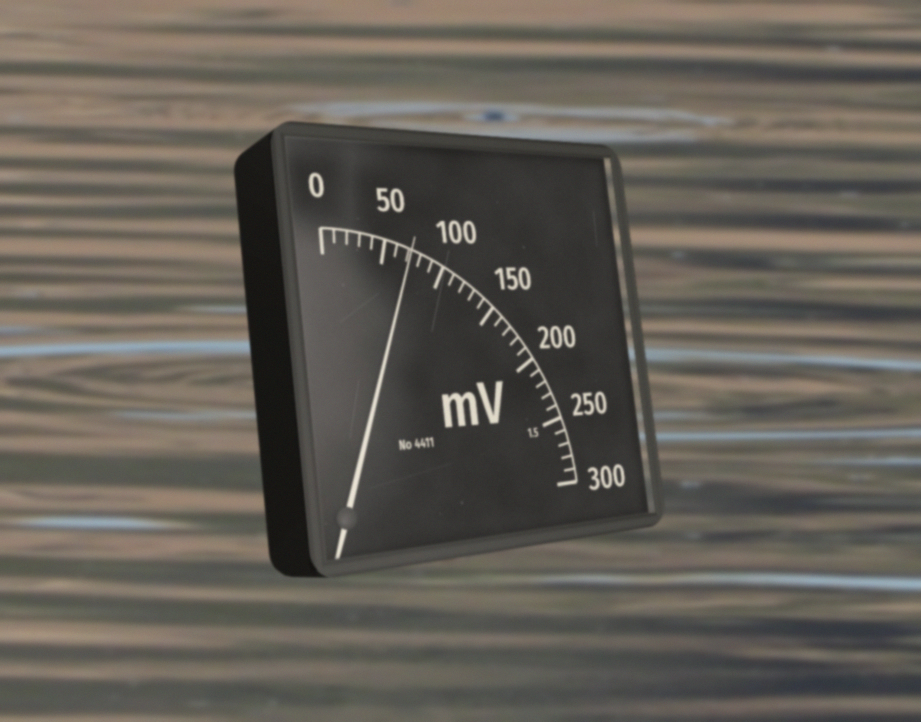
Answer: 70 mV
